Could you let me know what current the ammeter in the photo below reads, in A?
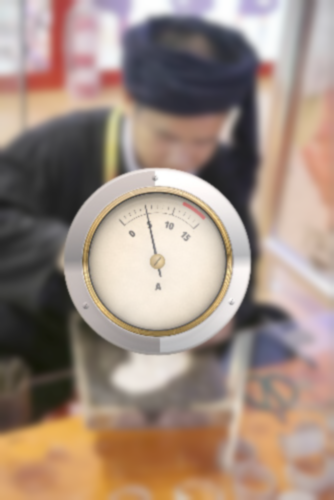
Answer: 5 A
